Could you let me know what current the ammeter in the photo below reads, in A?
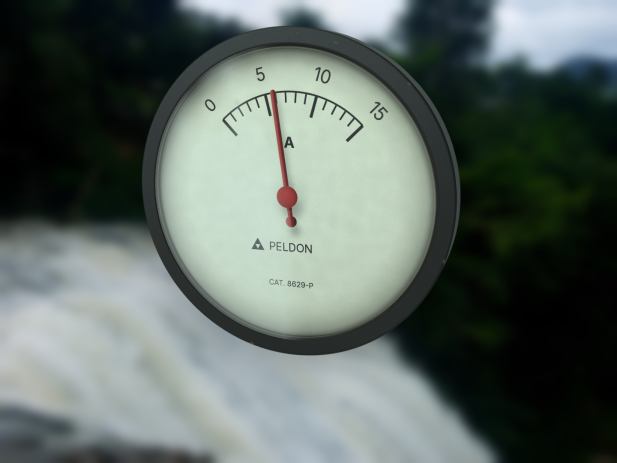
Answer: 6 A
